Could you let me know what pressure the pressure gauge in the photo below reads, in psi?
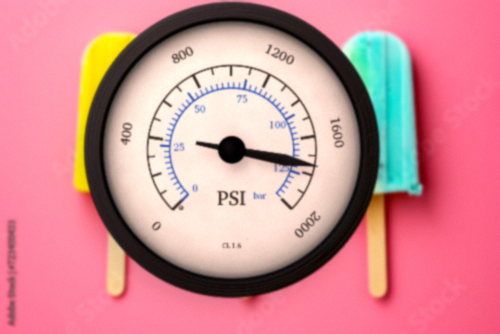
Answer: 1750 psi
